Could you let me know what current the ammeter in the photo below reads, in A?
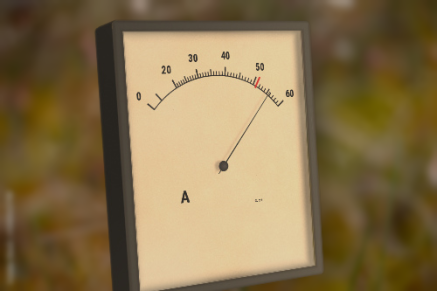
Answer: 55 A
